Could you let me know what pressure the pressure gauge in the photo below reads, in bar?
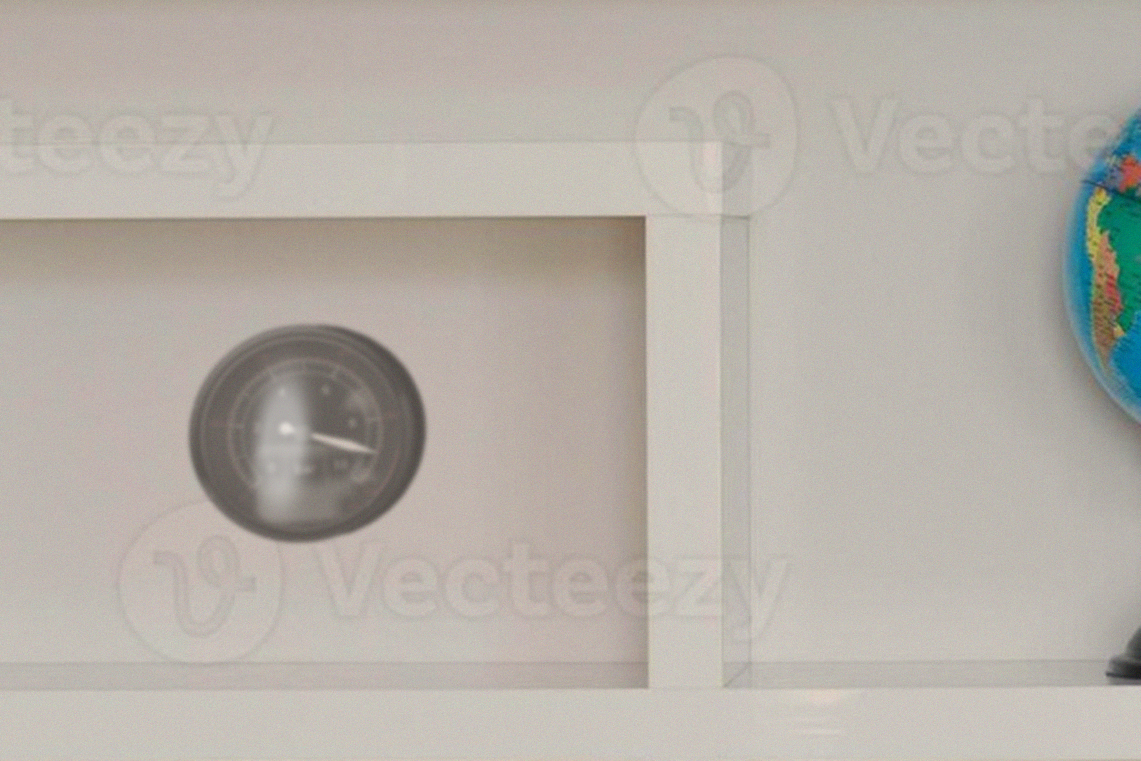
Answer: 9 bar
